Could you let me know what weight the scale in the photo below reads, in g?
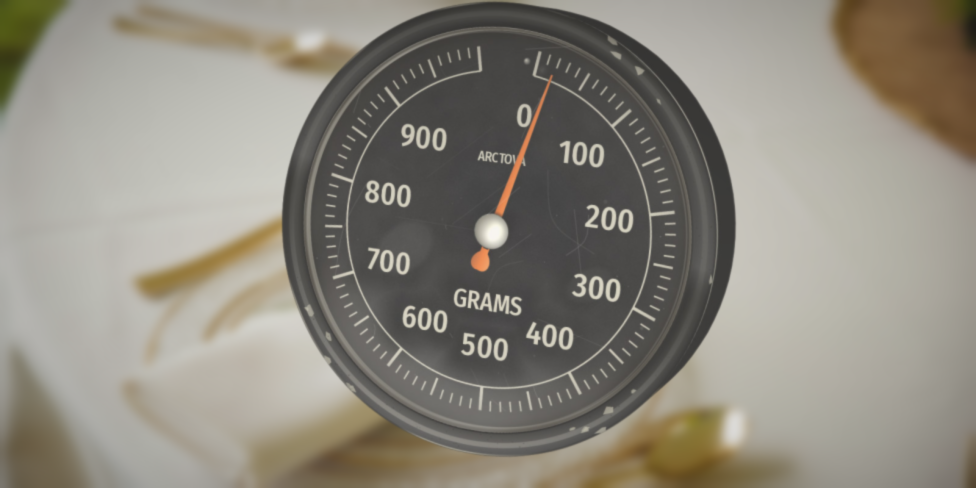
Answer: 20 g
